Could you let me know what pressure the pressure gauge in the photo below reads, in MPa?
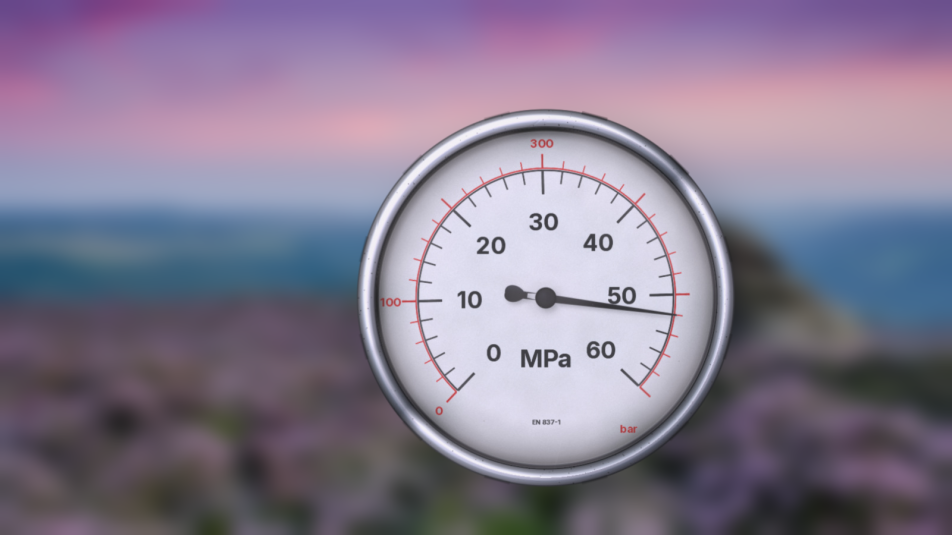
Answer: 52 MPa
